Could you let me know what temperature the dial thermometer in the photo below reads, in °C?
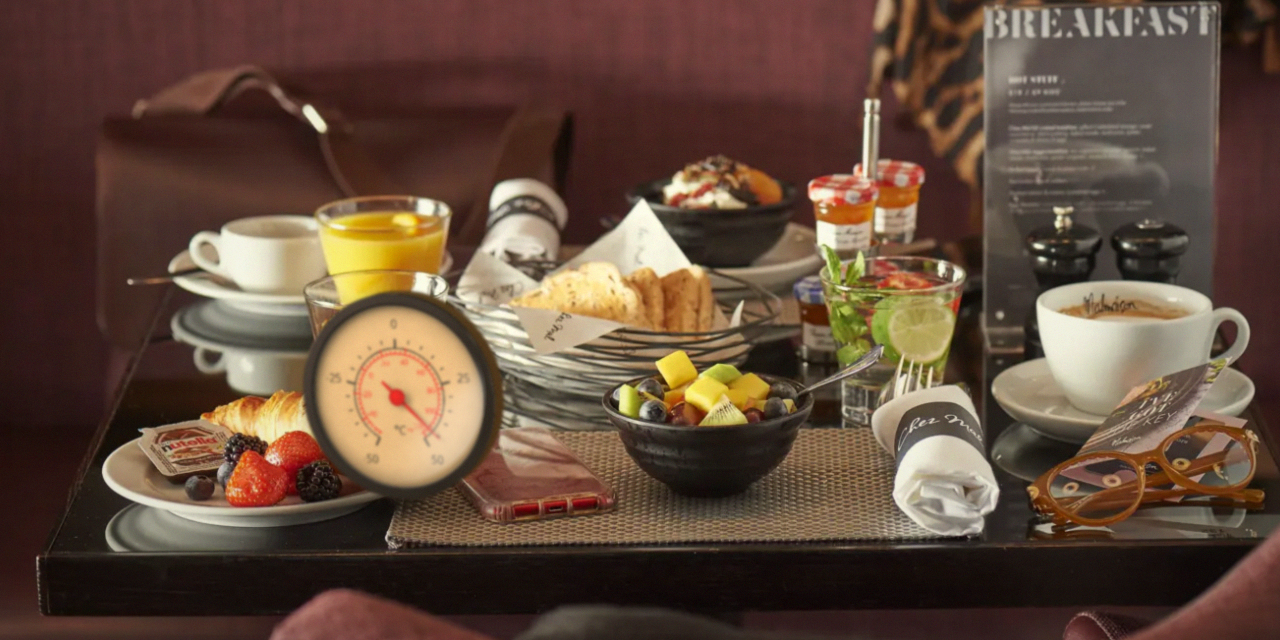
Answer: 45 °C
